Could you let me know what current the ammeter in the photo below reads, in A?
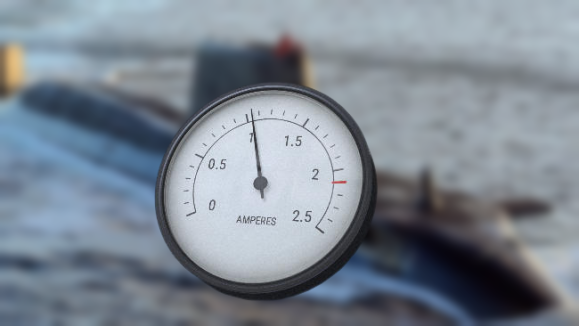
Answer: 1.05 A
